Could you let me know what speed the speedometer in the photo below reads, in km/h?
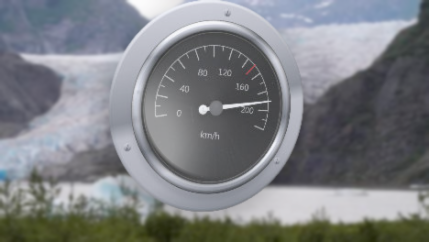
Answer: 190 km/h
